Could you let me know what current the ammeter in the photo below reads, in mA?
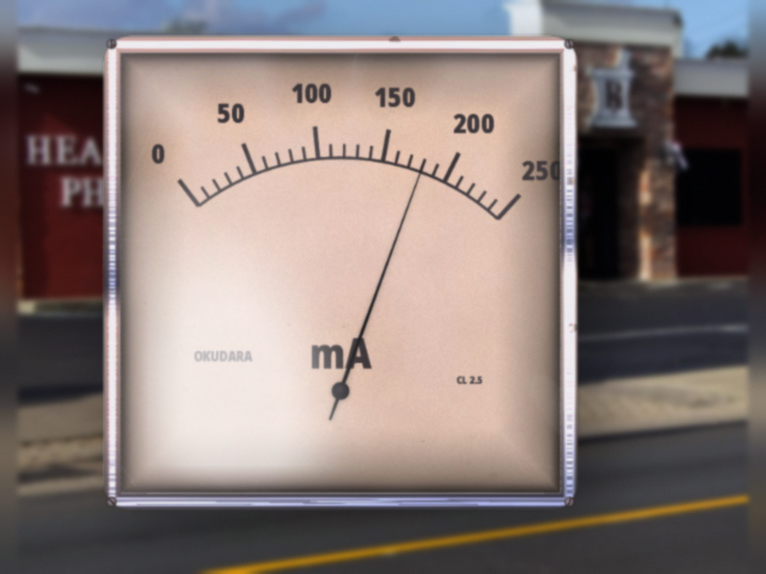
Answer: 180 mA
